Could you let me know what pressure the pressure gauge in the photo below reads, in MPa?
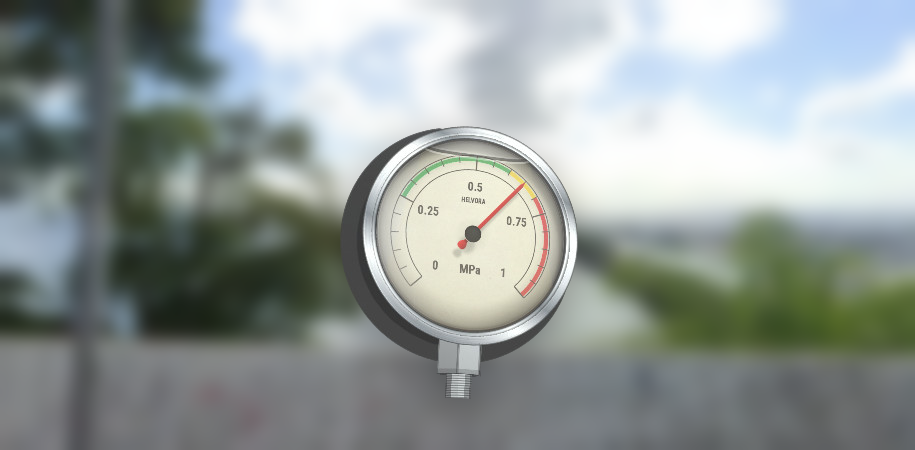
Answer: 0.65 MPa
